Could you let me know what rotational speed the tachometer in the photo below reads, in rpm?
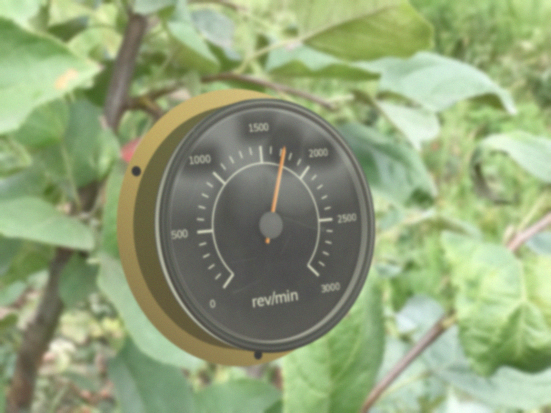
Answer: 1700 rpm
